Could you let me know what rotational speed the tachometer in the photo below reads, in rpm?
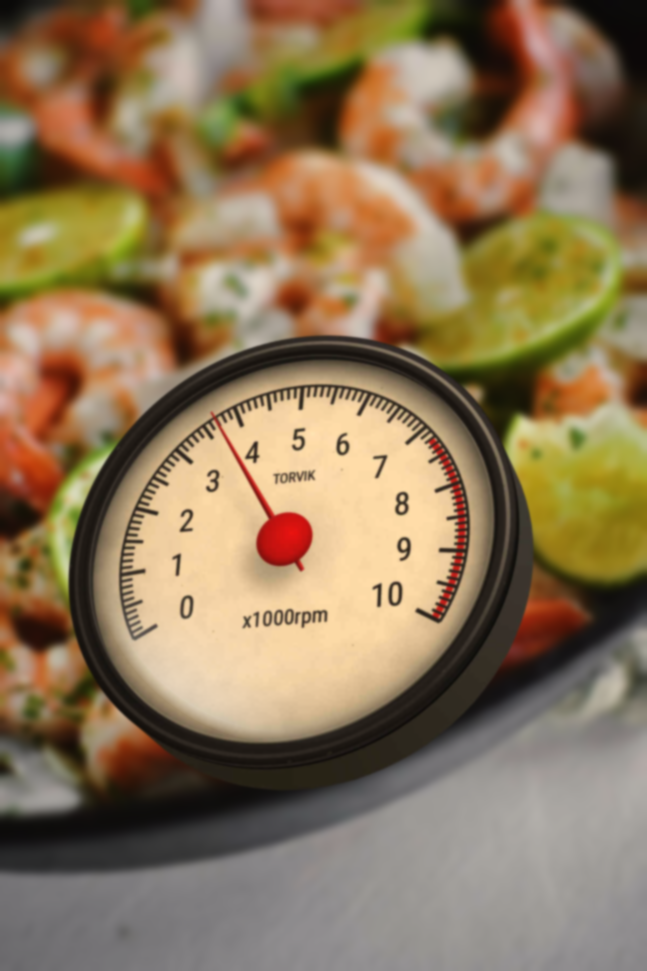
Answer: 3700 rpm
